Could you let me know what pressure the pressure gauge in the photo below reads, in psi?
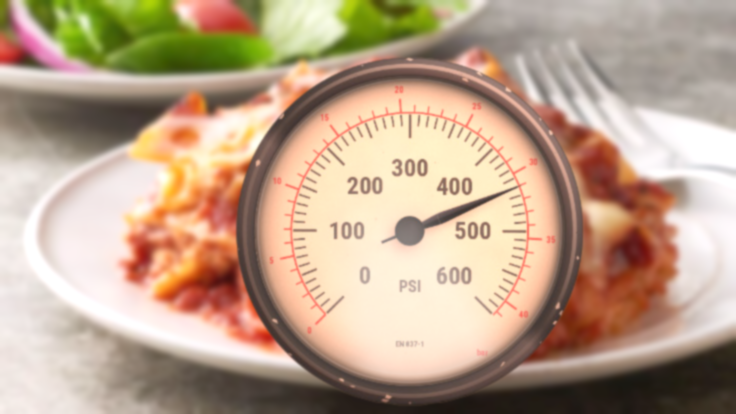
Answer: 450 psi
